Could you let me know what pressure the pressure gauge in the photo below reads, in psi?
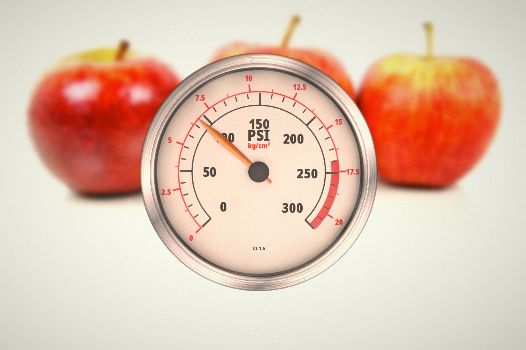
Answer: 95 psi
